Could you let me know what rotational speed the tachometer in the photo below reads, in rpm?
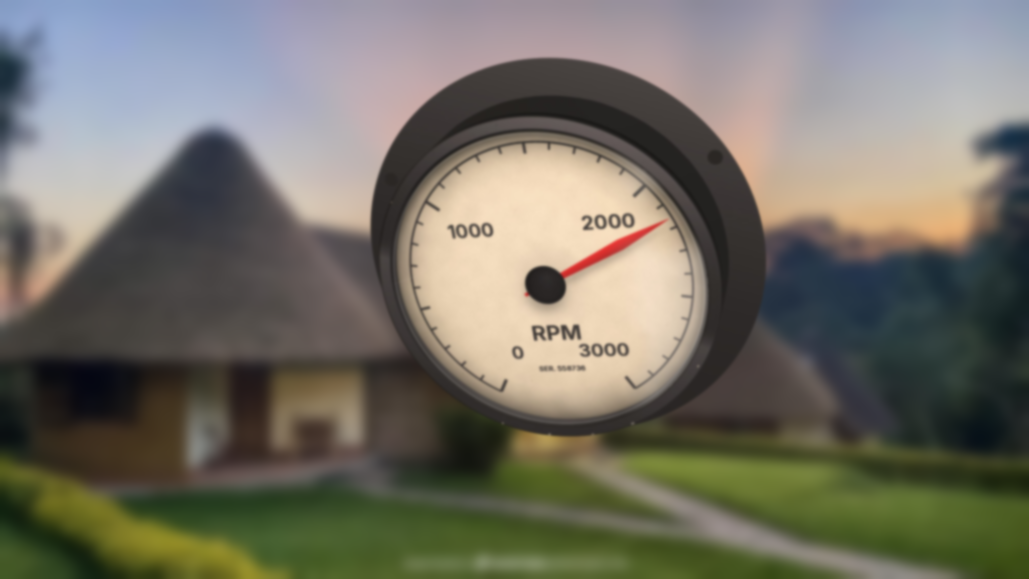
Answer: 2150 rpm
